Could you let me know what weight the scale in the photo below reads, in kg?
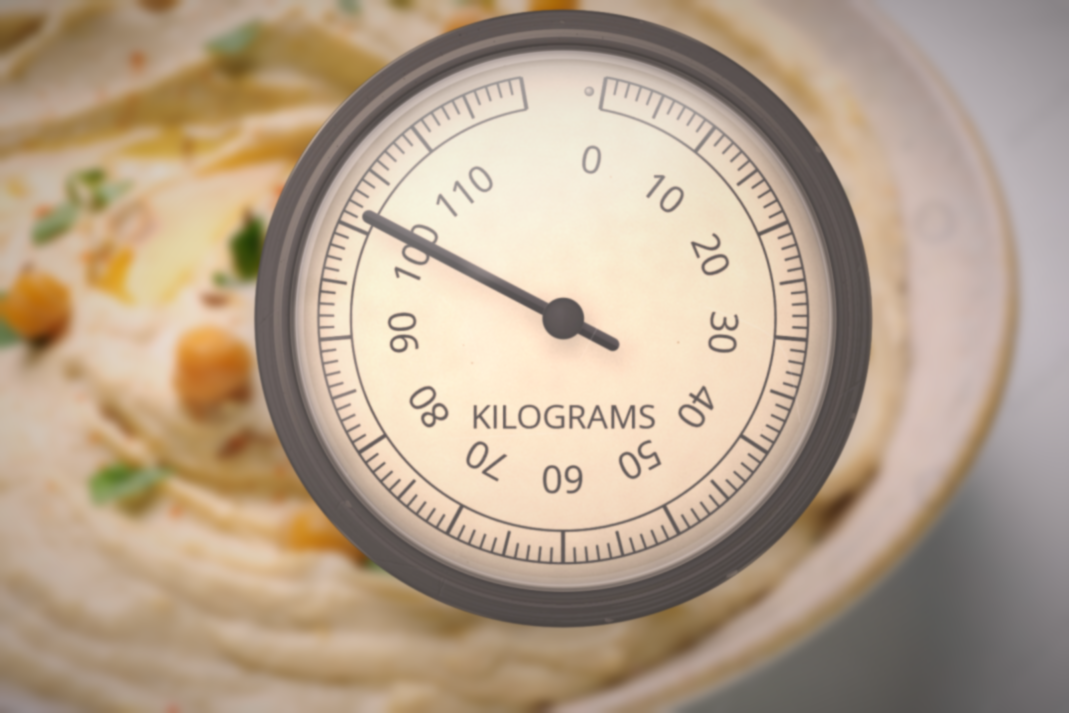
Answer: 101.5 kg
